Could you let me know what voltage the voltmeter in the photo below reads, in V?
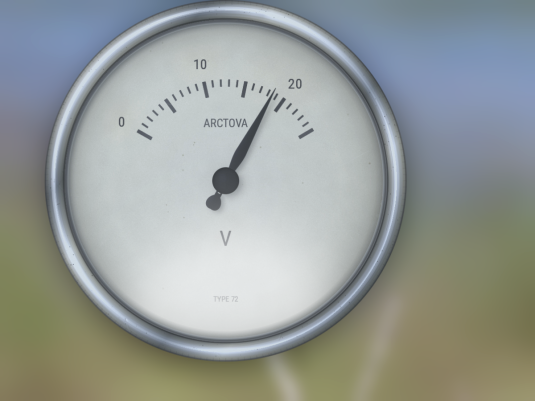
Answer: 18.5 V
